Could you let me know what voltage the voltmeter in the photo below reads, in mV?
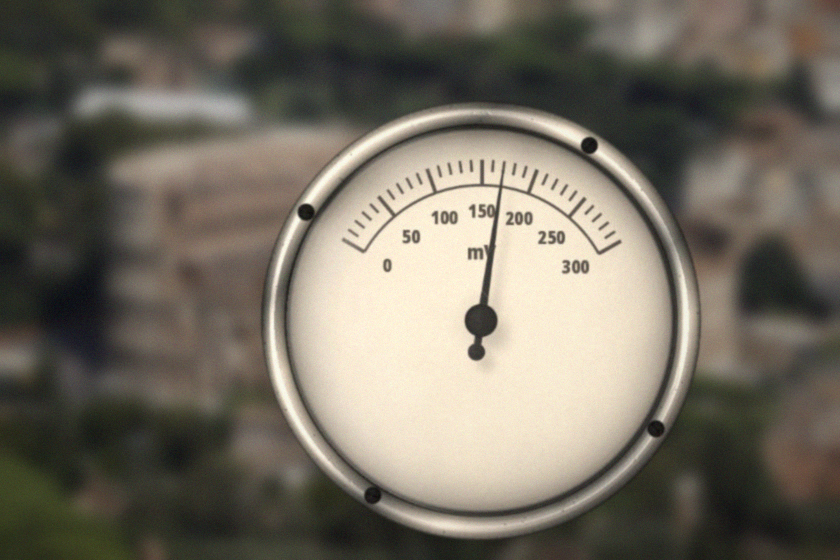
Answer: 170 mV
